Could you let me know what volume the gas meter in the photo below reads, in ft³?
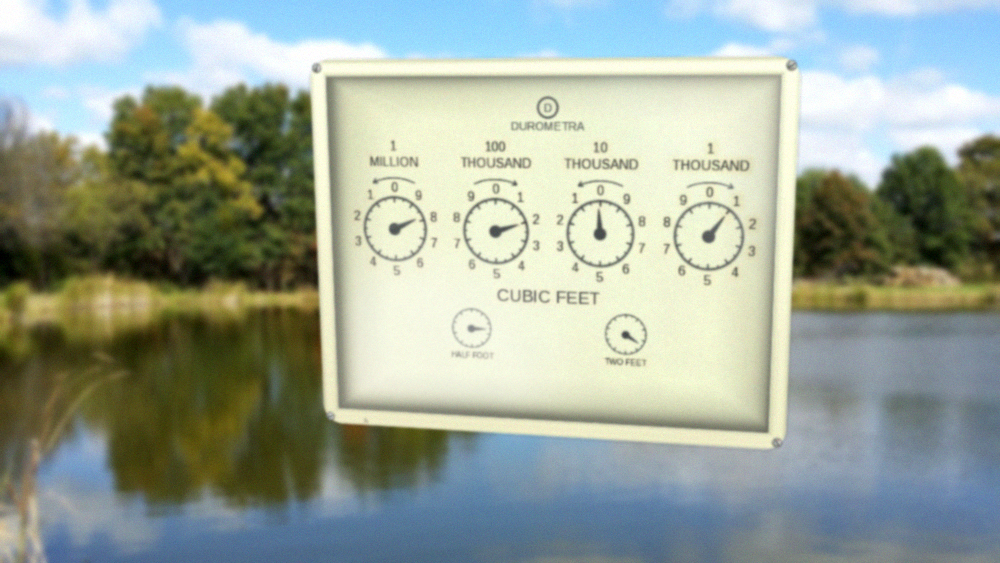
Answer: 820100 ft³
